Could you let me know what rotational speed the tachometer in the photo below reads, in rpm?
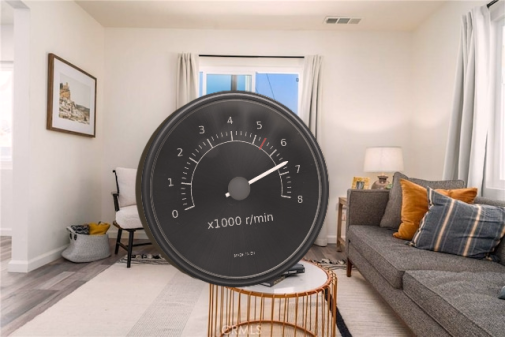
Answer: 6600 rpm
